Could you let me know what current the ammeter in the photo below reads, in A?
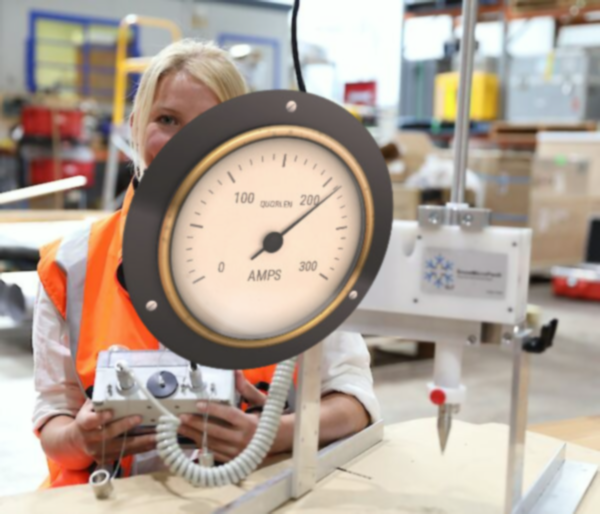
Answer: 210 A
